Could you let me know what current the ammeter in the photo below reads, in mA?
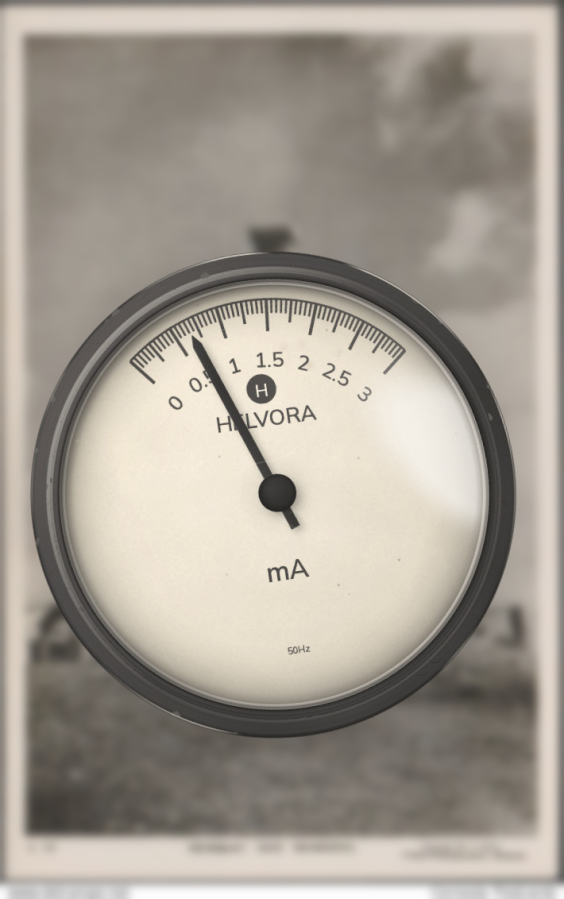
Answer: 0.65 mA
